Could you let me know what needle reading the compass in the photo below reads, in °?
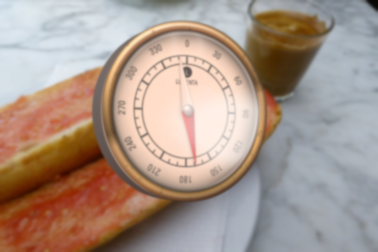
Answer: 170 °
